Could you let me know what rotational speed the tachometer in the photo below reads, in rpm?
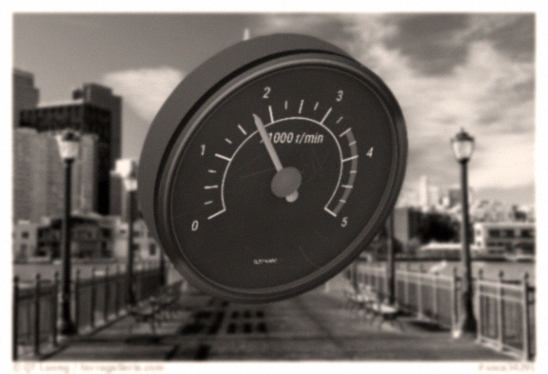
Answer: 1750 rpm
